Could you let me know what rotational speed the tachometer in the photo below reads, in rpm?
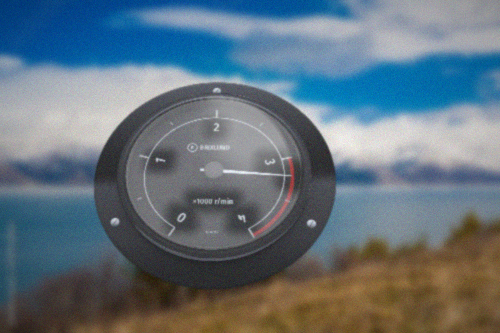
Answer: 3250 rpm
